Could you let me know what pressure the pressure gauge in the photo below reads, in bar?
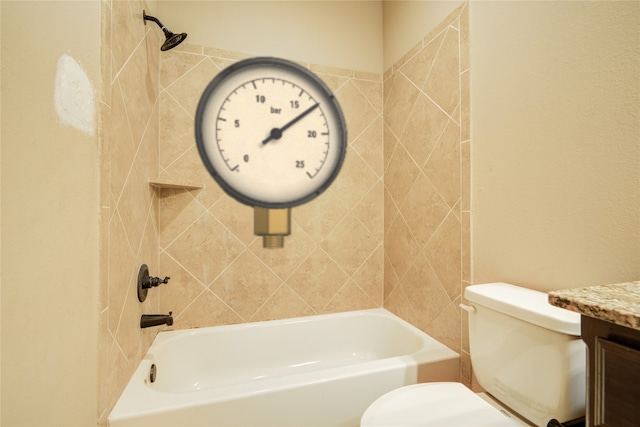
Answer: 17 bar
